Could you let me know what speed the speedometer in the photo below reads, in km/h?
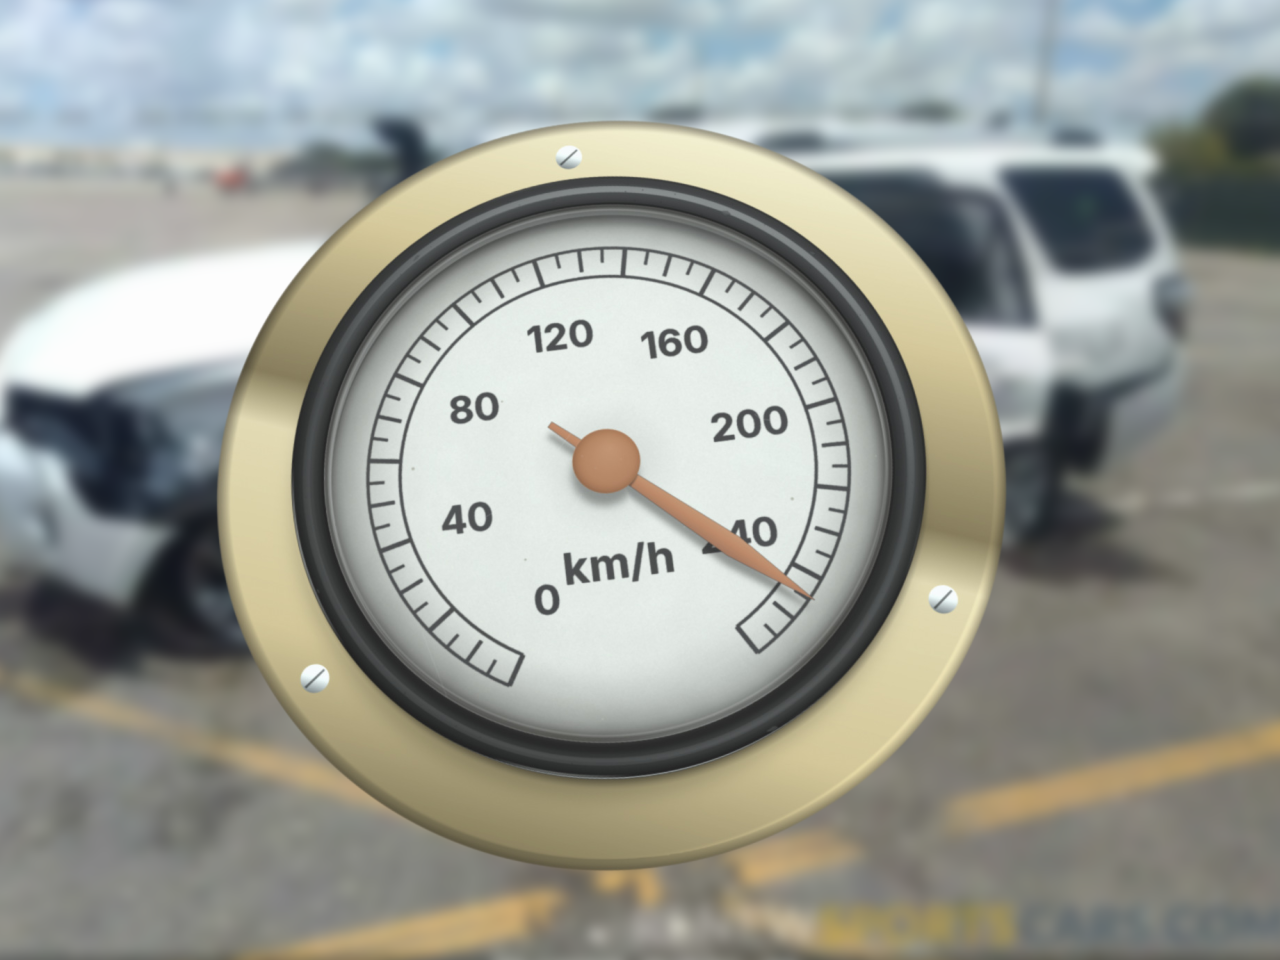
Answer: 245 km/h
